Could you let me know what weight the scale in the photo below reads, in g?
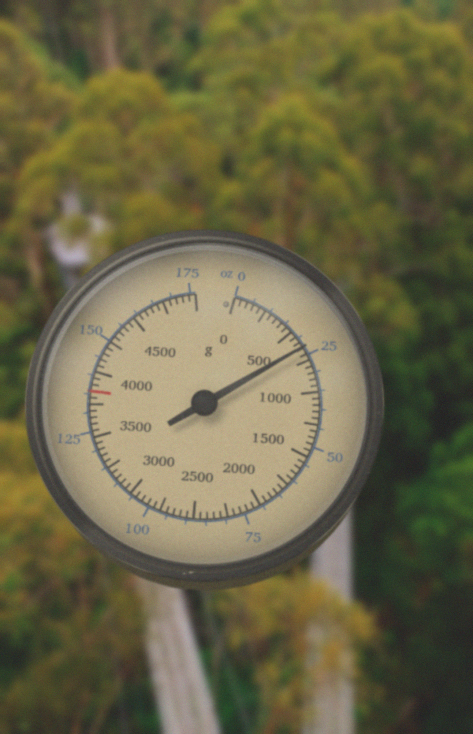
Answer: 650 g
